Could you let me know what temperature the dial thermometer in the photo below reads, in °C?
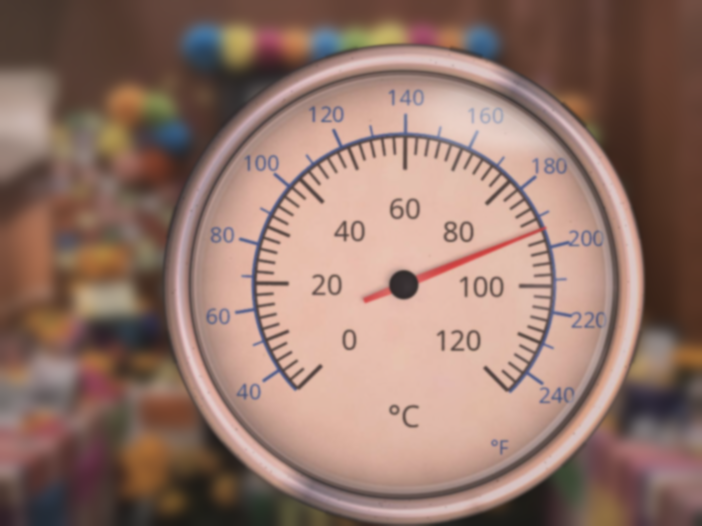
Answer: 90 °C
